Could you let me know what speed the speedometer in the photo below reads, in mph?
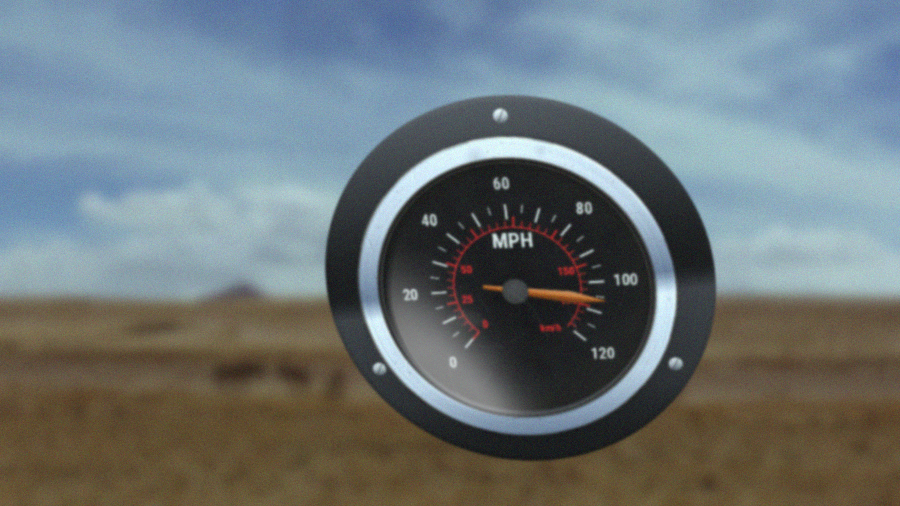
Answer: 105 mph
